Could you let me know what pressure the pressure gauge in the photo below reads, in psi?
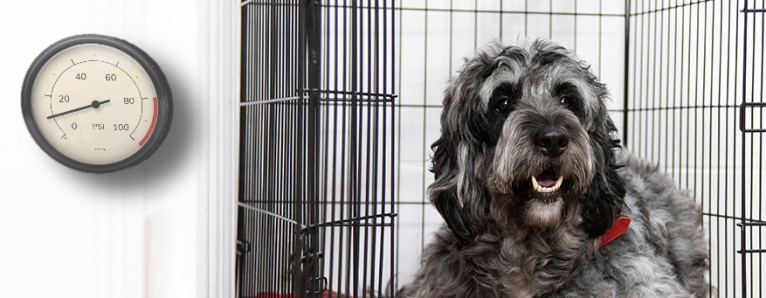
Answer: 10 psi
